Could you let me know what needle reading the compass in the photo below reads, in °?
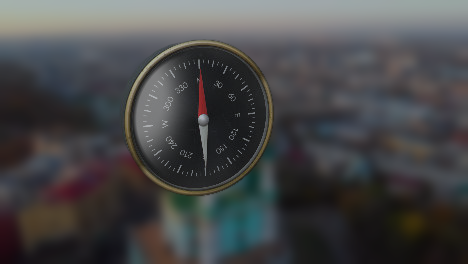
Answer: 0 °
